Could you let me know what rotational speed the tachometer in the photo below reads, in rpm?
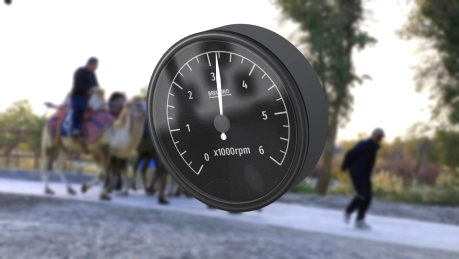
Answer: 3250 rpm
